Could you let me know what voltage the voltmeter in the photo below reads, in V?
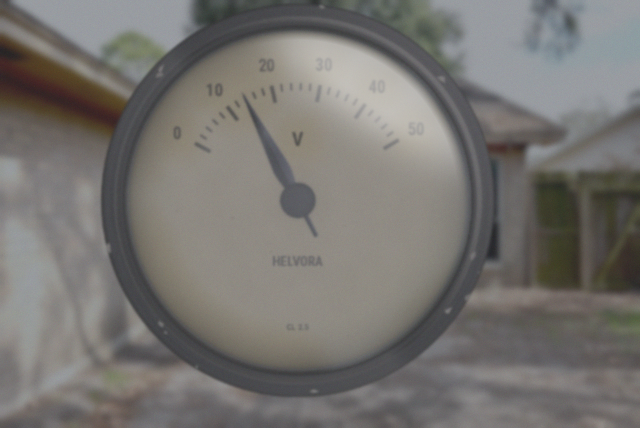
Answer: 14 V
